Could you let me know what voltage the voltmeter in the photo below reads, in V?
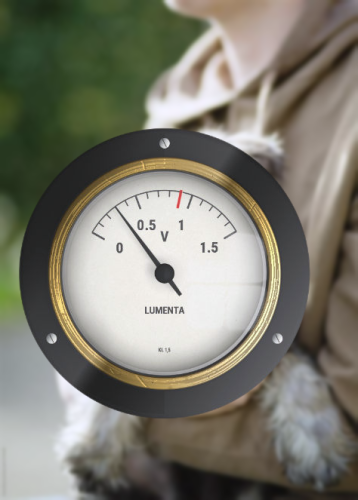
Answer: 0.3 V
